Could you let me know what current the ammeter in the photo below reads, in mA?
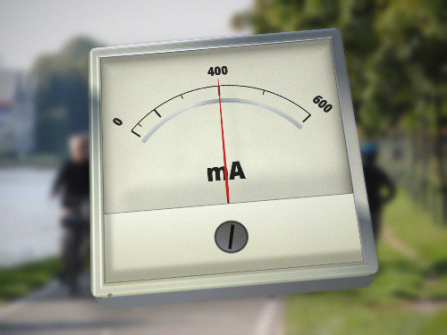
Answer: 400 mA
